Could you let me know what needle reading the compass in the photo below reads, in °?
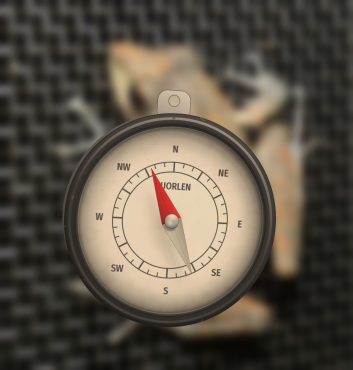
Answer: 335 °
